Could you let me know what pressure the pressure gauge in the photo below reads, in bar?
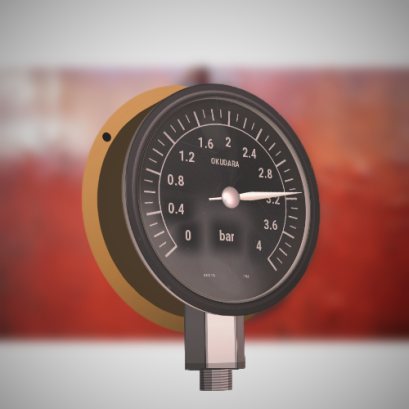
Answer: 3.15 bar
